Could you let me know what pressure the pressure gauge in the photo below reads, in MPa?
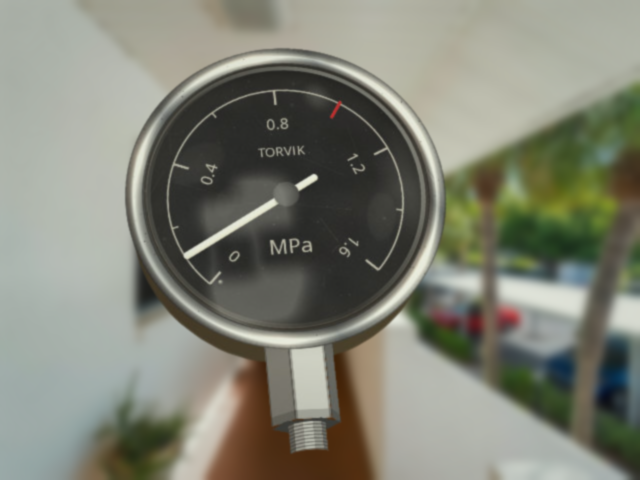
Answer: 0.1 MPa
